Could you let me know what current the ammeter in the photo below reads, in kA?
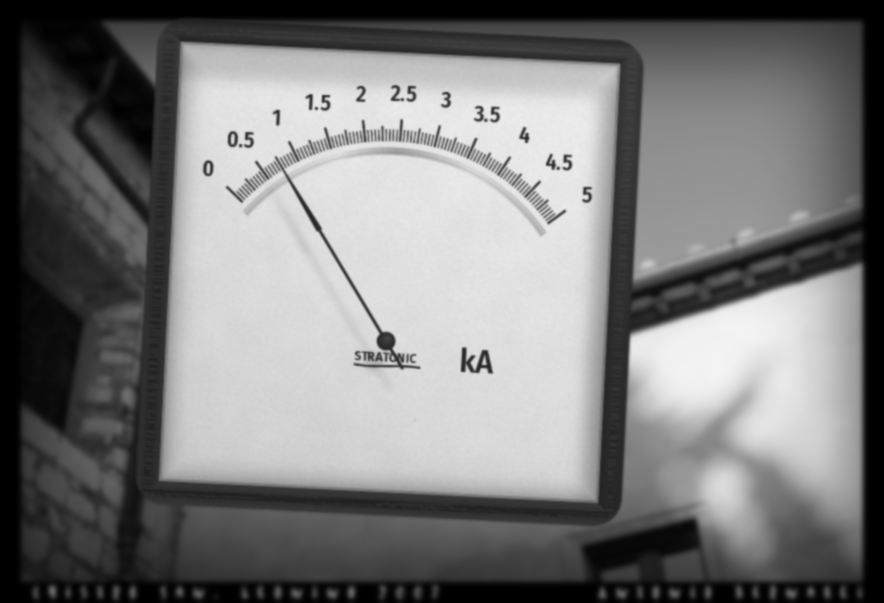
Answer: 0.75 kA
